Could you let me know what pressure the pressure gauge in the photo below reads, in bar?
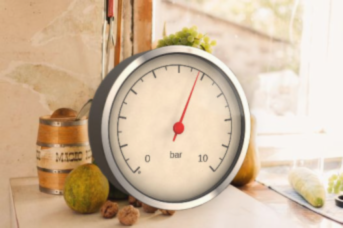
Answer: 5.75 bar
